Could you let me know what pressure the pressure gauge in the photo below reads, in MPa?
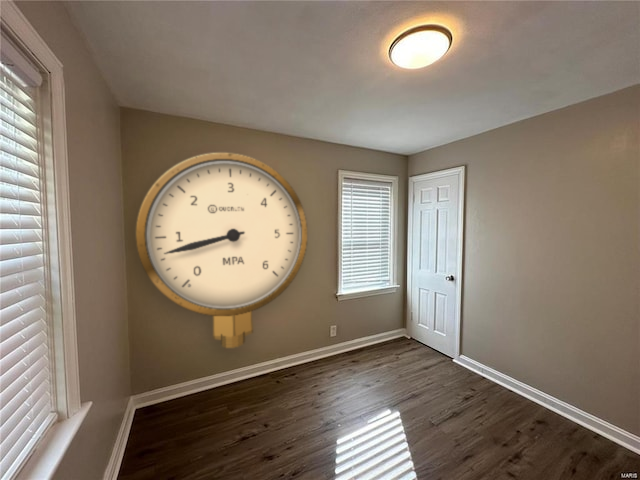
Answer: 0.7 MPa
